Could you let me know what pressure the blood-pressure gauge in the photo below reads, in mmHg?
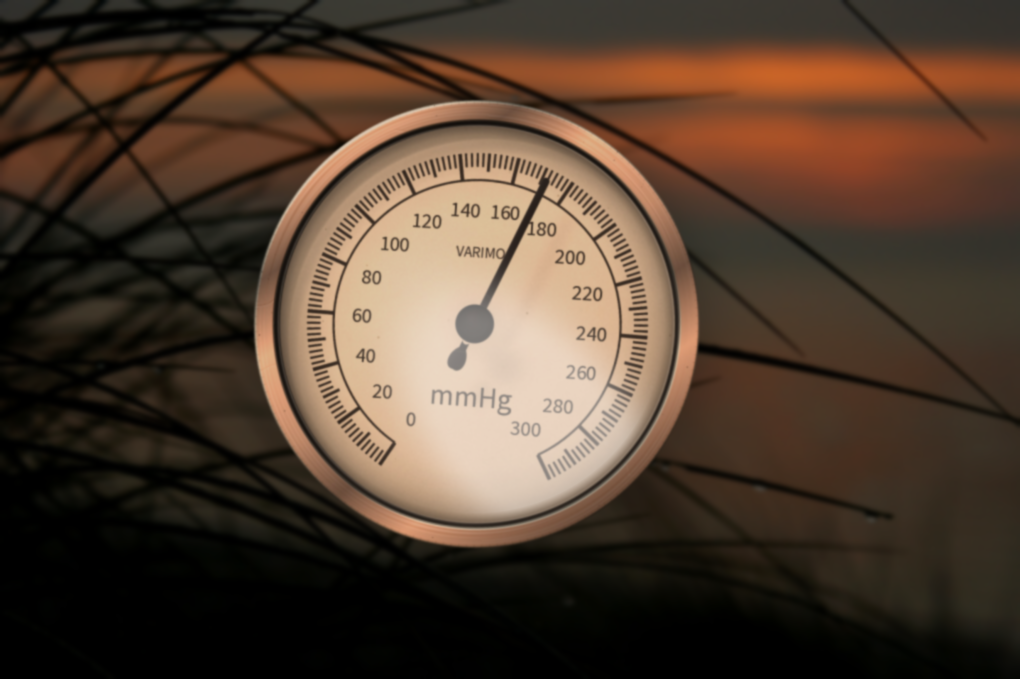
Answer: 172 mmHg
